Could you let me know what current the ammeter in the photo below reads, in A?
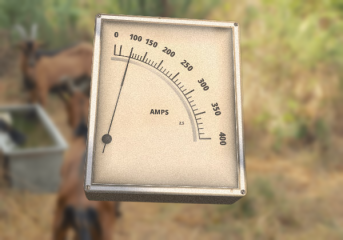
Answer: 100 A
